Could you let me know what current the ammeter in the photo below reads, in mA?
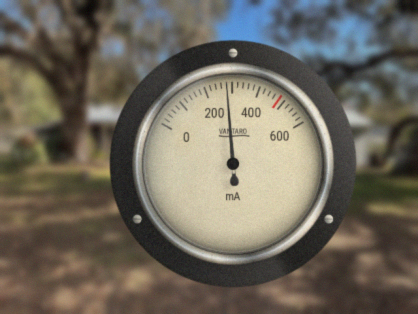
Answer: 280 mA
